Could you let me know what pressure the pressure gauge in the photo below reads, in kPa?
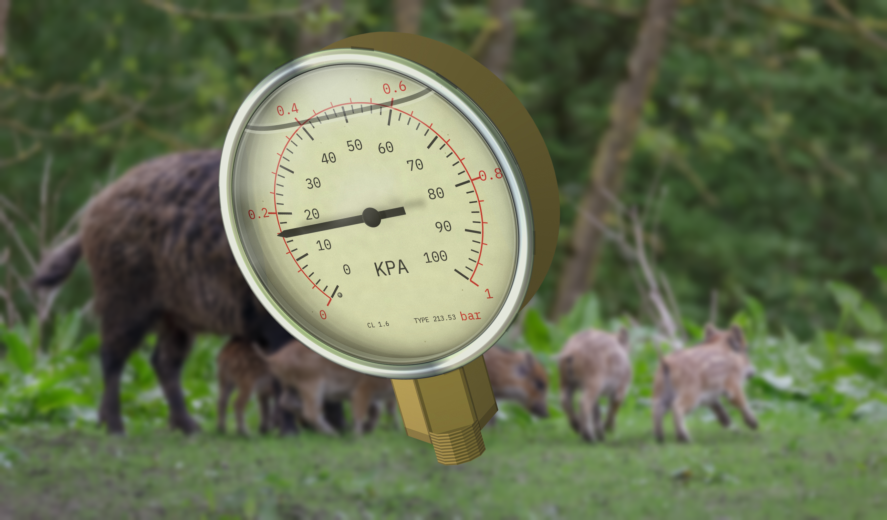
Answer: 16 kPa
